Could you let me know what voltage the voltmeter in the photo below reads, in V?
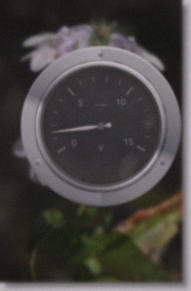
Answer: 1.5 V
